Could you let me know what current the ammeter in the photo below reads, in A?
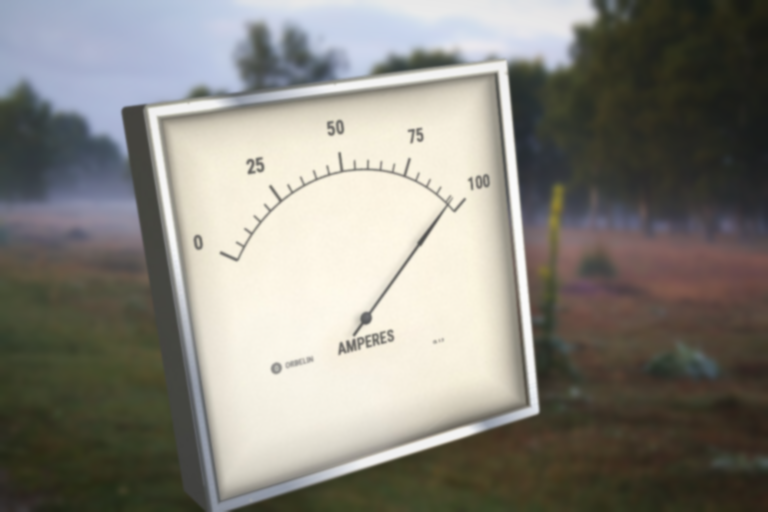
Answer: 95 A
